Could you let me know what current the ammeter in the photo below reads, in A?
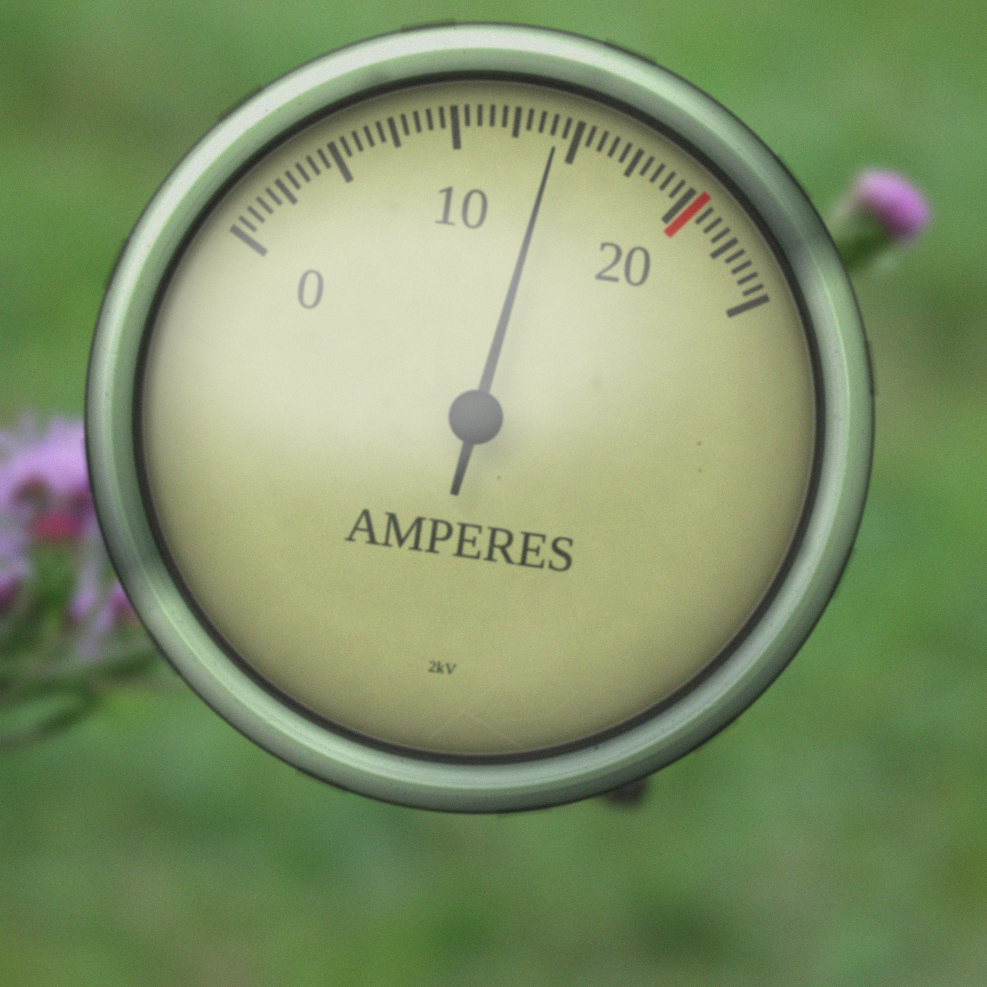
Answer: 14.25 A
